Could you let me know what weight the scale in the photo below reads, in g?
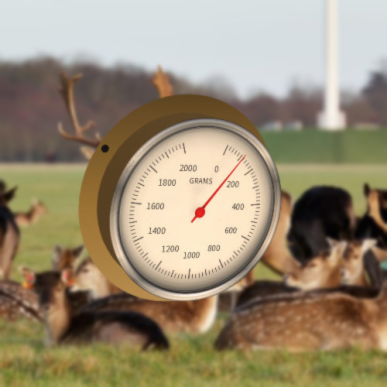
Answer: 100 g
